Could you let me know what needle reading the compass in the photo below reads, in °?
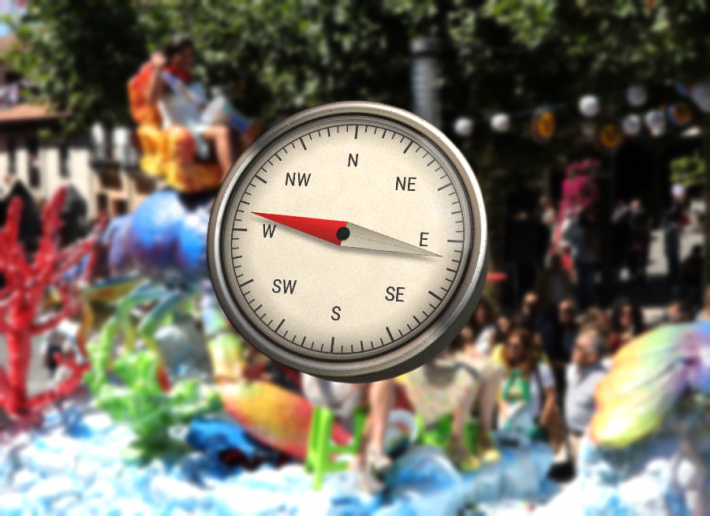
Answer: 280 °
